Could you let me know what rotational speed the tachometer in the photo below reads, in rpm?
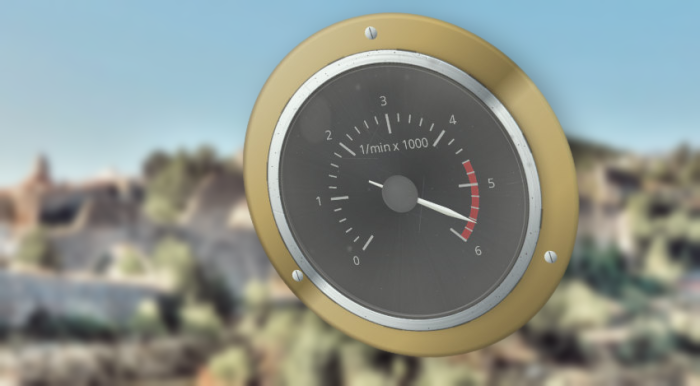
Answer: 5600 rpm
